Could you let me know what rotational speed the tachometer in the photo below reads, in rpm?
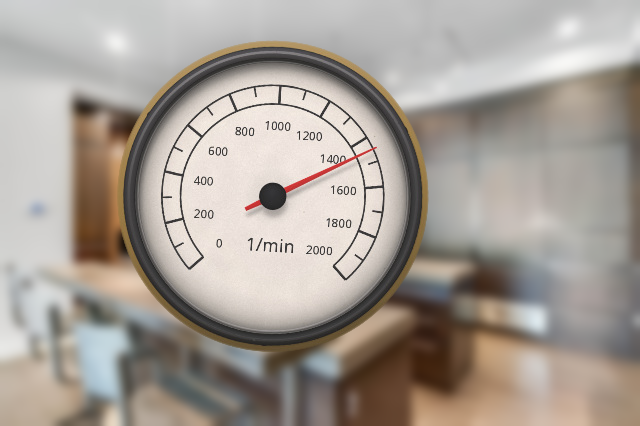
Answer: 1450 rpm
